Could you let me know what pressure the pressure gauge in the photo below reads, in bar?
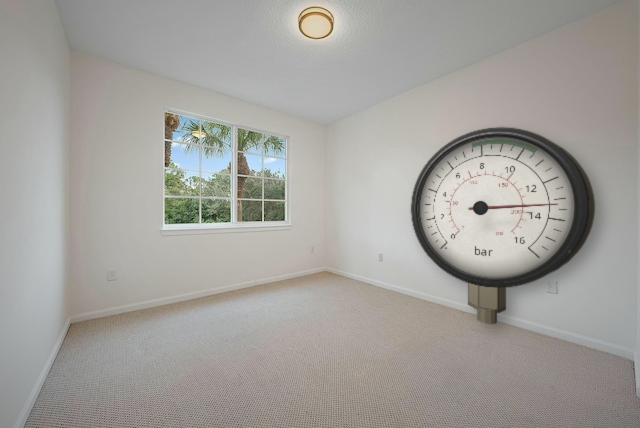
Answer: 13.25 bar
